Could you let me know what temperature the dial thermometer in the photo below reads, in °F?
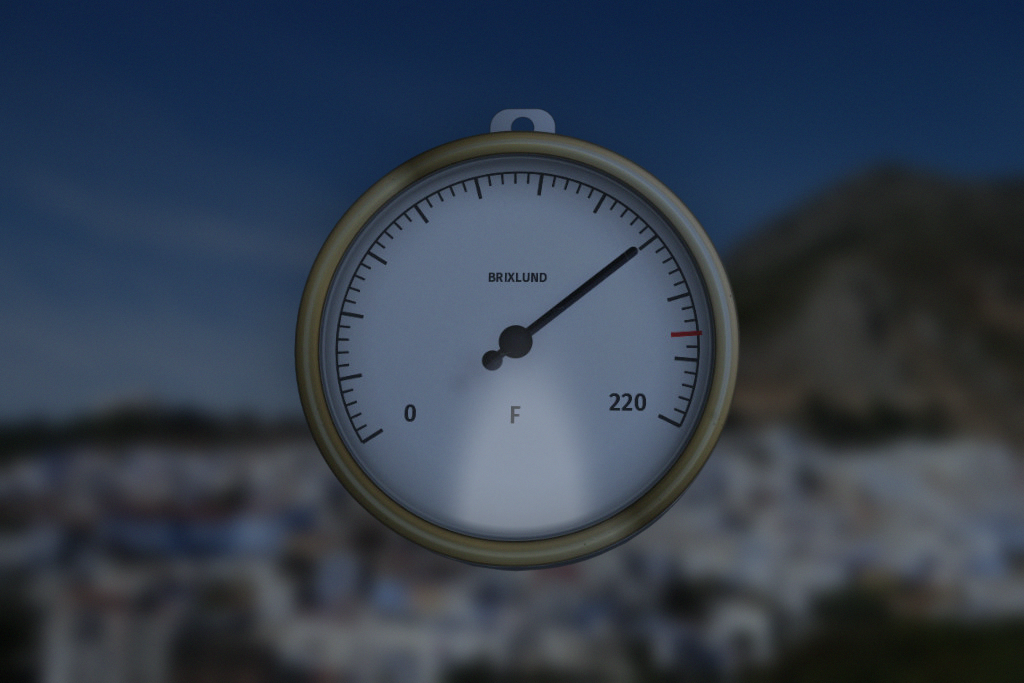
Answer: 160 °F
